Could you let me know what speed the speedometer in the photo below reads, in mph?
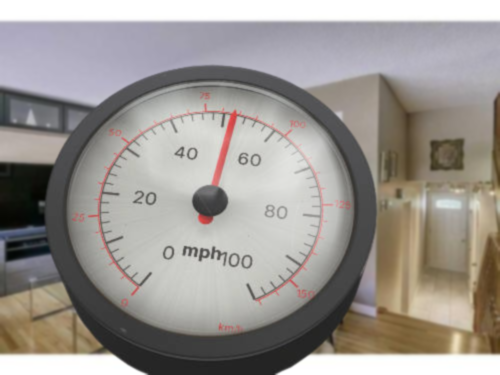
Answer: 52 mph
